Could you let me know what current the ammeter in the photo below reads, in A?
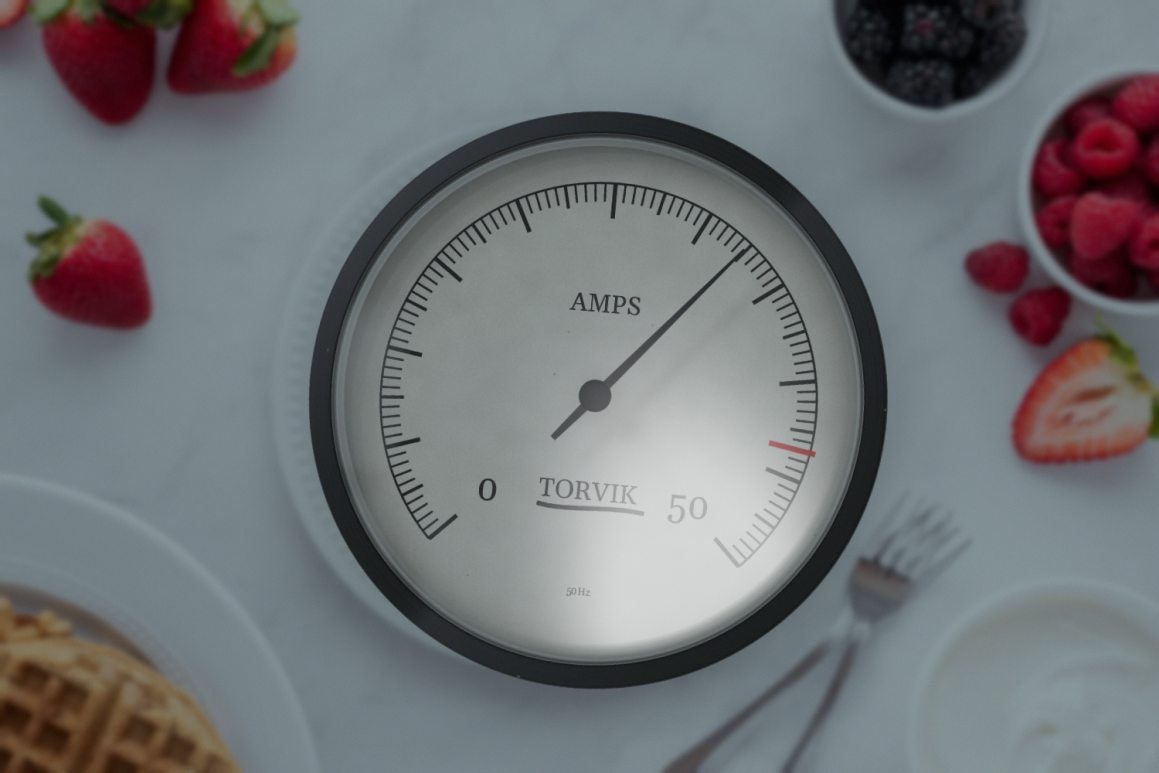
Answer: 32.5 A
